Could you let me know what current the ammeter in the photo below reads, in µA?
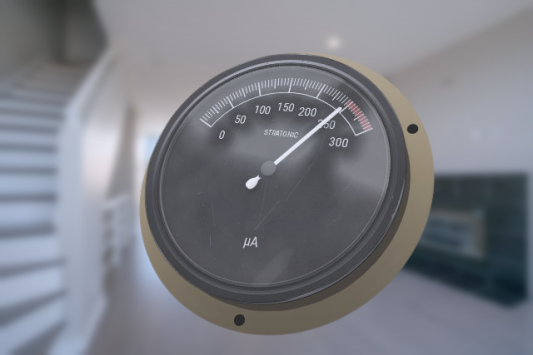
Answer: 250 µA
